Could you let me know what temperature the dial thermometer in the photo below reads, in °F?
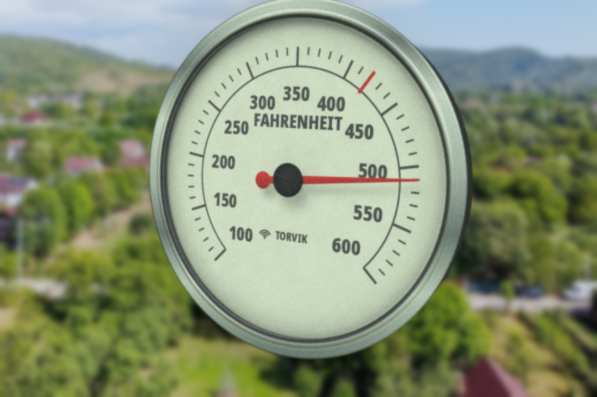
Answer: 510 °F
